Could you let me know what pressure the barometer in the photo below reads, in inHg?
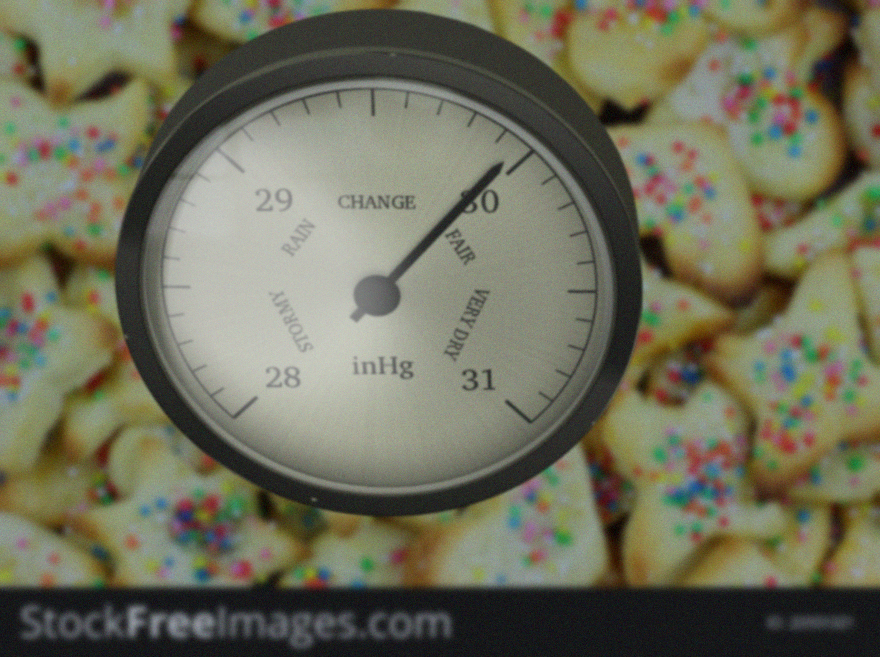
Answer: 29.95 inHg
